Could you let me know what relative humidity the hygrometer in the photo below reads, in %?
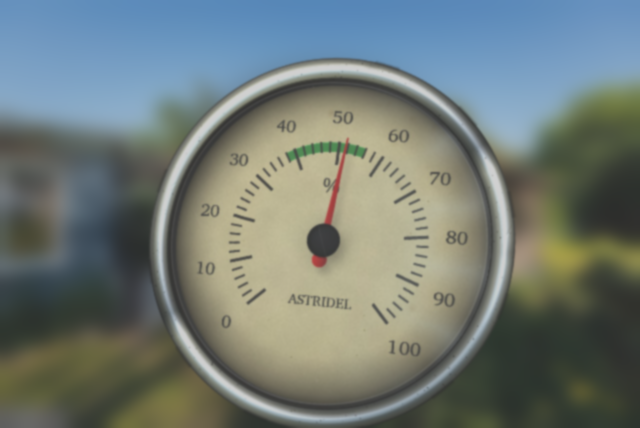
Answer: 52 %
